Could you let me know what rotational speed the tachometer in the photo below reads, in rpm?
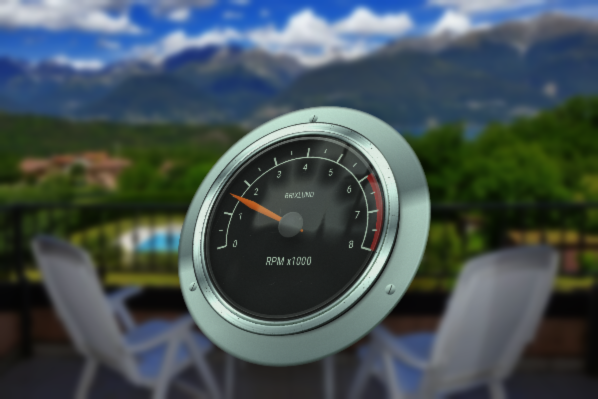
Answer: 1500 rpm
